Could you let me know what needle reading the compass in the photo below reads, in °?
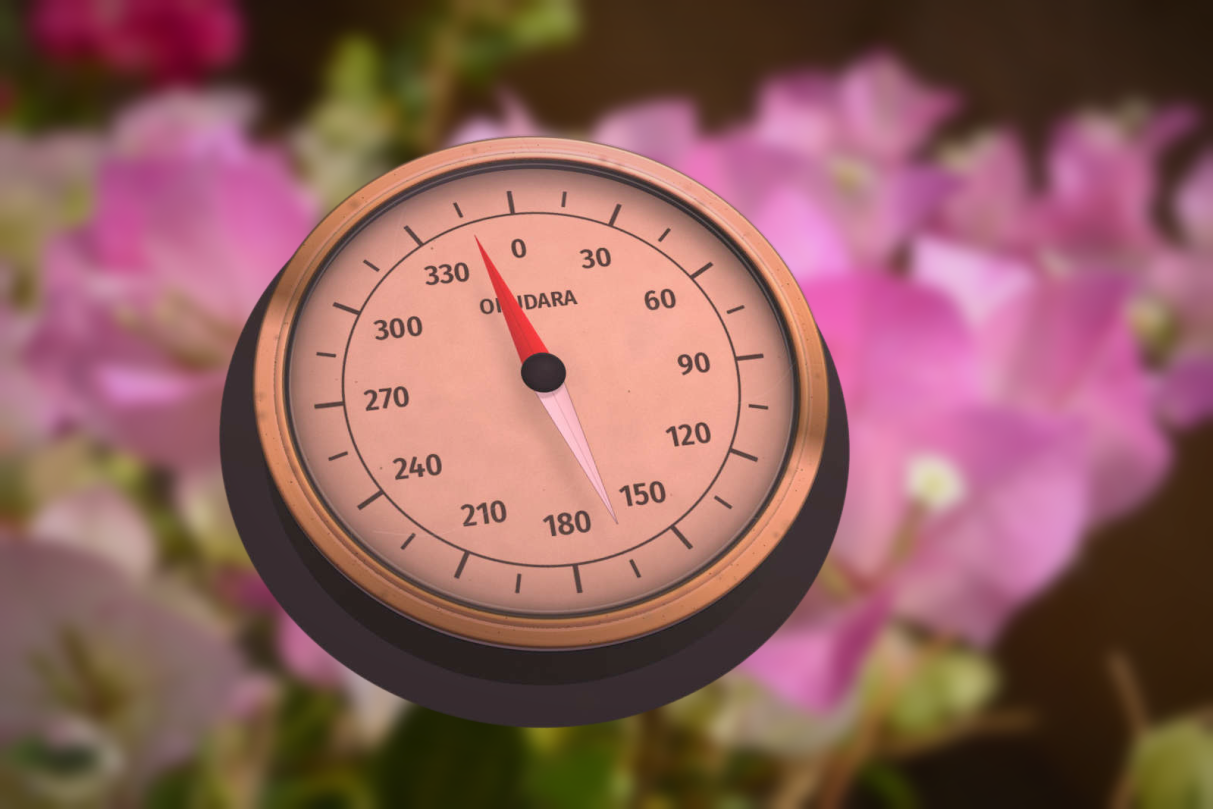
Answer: 345 °
